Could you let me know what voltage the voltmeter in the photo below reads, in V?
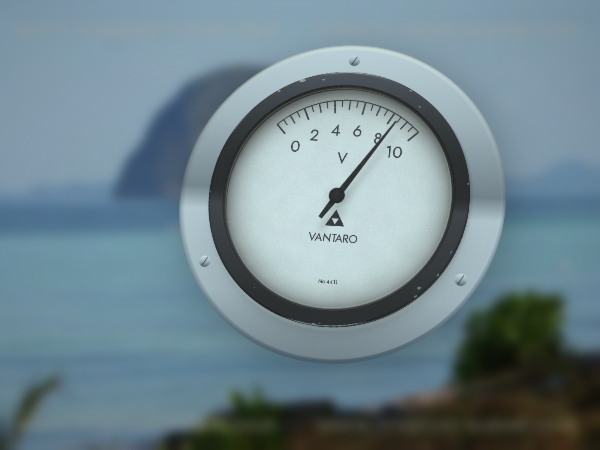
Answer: 8.5 V
